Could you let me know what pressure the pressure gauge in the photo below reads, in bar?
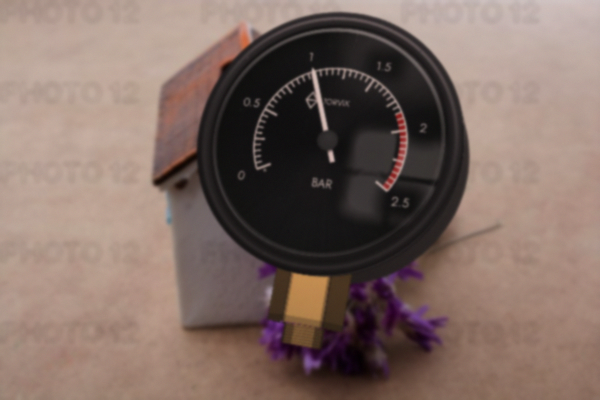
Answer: 1 bar
